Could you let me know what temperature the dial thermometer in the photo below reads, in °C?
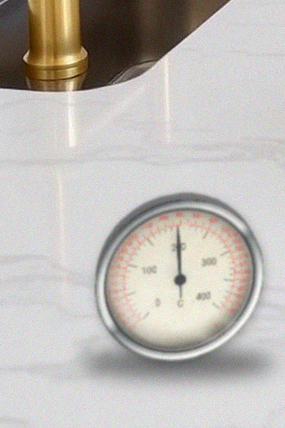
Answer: 200 °C
